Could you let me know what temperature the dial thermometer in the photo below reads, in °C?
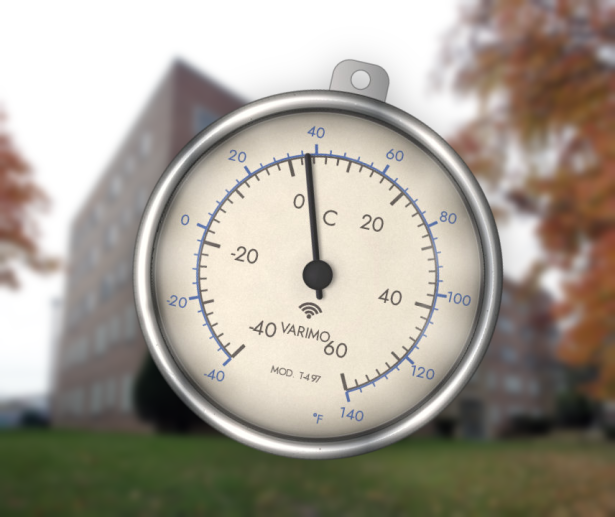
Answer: 3 °C
